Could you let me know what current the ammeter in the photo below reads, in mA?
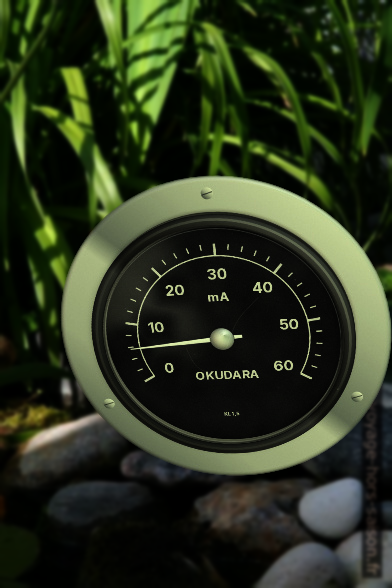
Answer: 6 mA
